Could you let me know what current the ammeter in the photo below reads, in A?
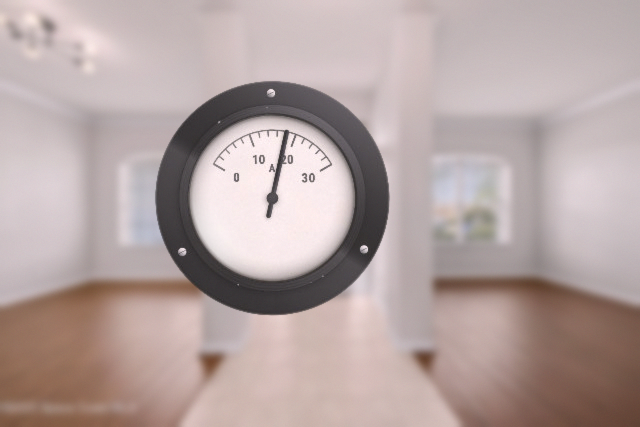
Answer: 18 A
